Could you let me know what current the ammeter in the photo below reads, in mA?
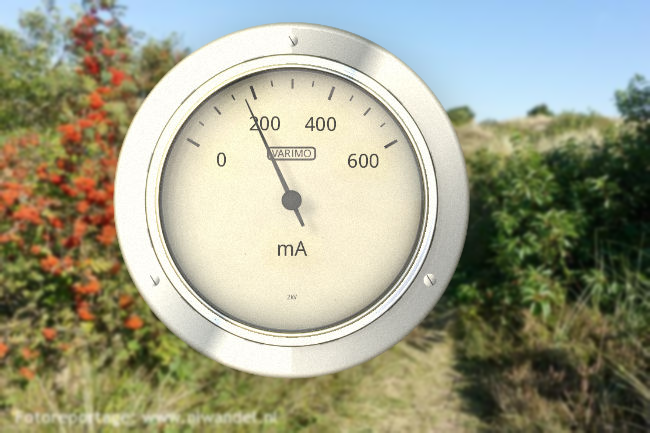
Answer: 175 mA
